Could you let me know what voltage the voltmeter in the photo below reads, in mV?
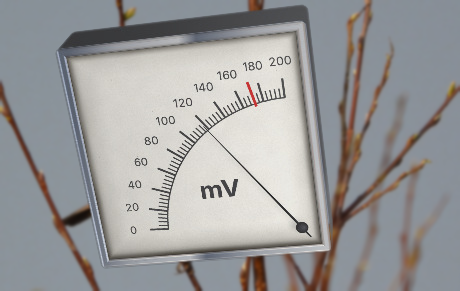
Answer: 120 mV
